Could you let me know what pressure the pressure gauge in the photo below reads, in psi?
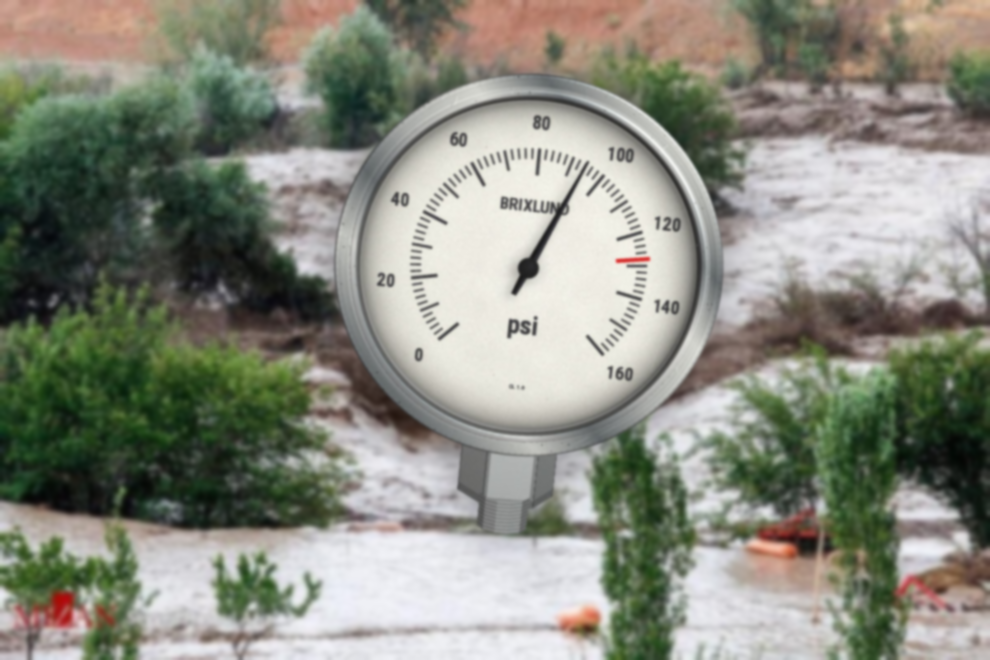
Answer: 94 psi
